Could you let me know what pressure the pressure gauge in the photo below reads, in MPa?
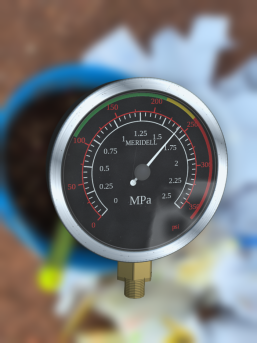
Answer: 1.65 MPa
